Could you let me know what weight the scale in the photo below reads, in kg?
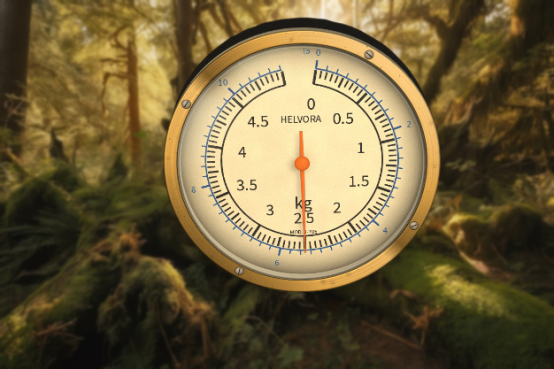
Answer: 2.5 kg
